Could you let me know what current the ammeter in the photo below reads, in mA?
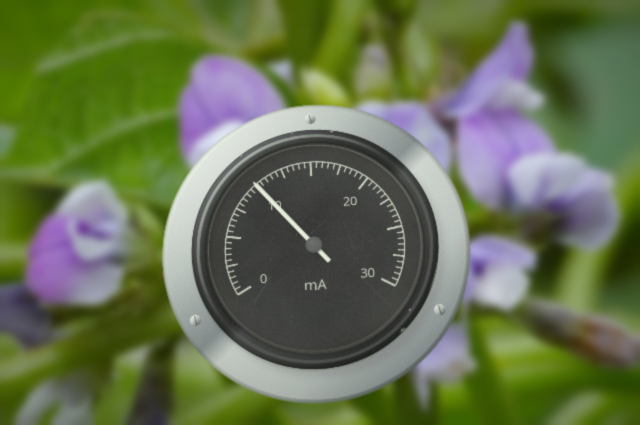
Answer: 10 mA
